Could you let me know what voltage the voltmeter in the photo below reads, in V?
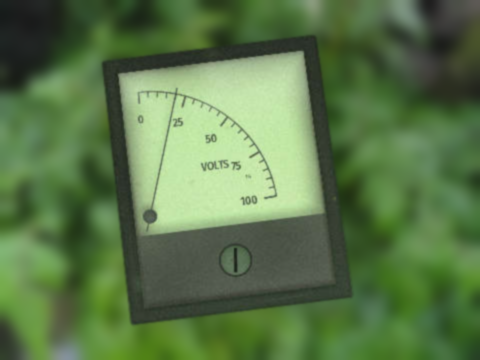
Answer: 20 V
